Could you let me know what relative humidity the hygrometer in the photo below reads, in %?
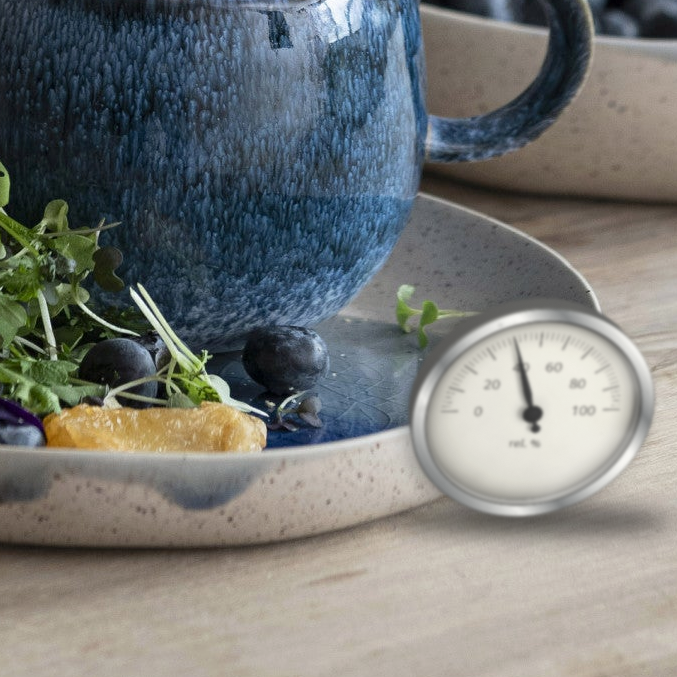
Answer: 40 %
